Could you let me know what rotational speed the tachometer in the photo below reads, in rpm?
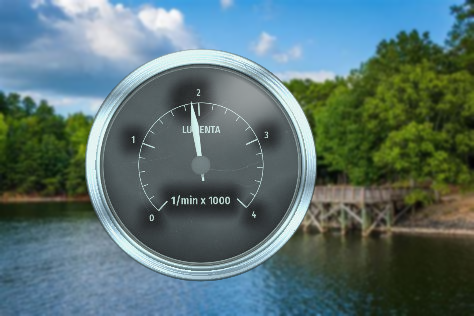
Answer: 1900 rpm
